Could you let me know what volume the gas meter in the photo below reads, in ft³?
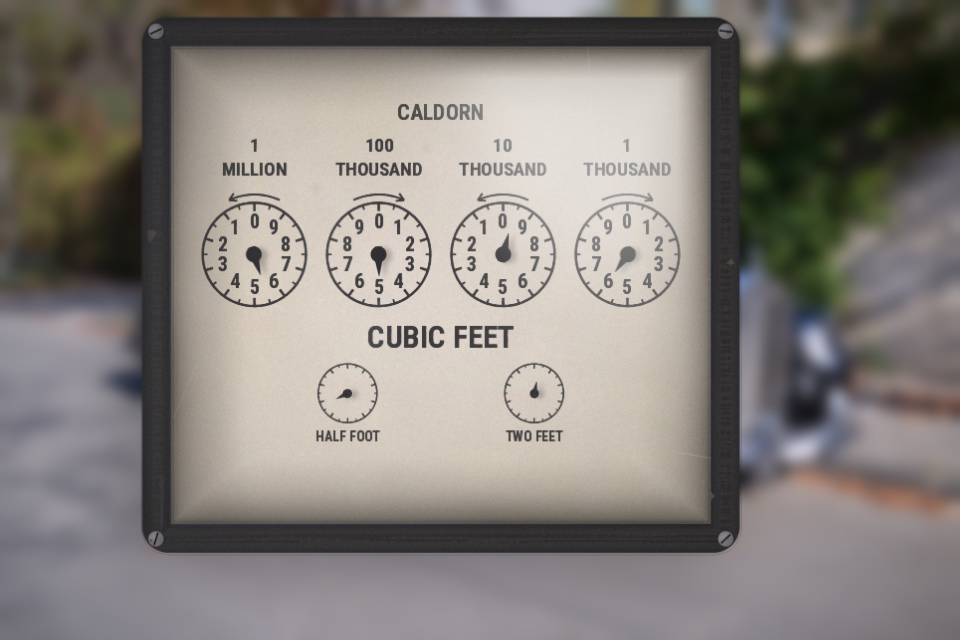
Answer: 549600 ft³
